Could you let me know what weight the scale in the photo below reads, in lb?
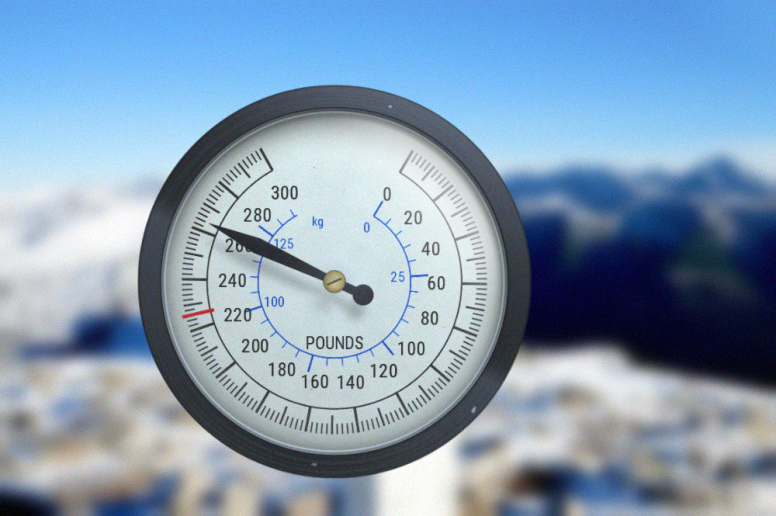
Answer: 264 lb
